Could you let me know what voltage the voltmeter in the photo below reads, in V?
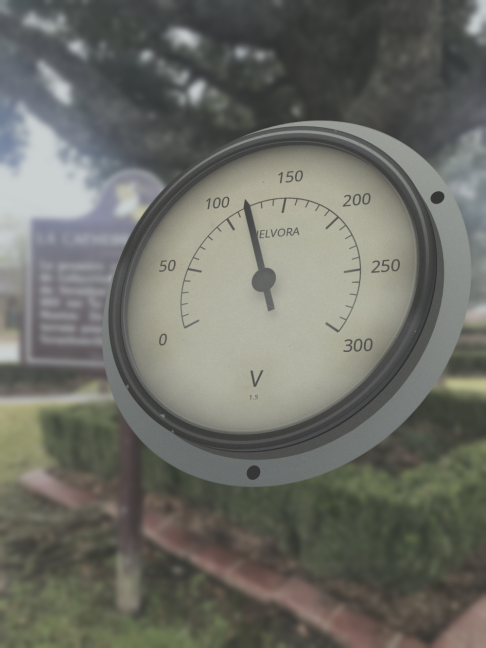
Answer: 120 V
